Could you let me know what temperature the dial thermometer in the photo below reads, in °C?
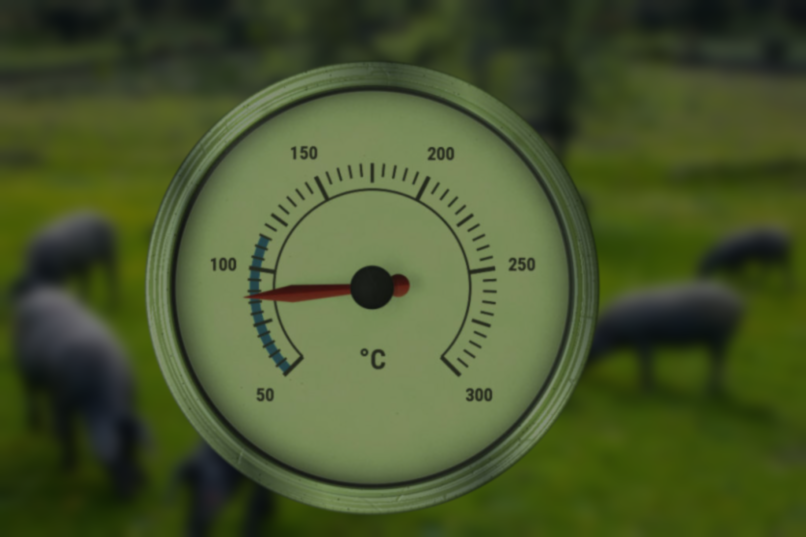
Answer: 87.5 °C
